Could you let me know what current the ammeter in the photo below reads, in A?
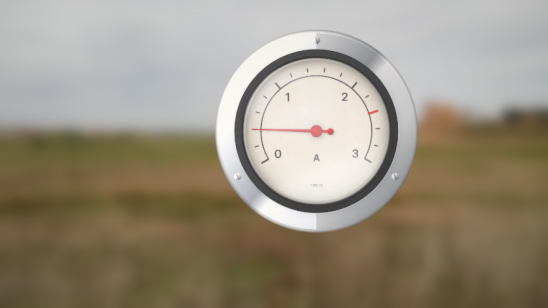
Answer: 0.4 A
